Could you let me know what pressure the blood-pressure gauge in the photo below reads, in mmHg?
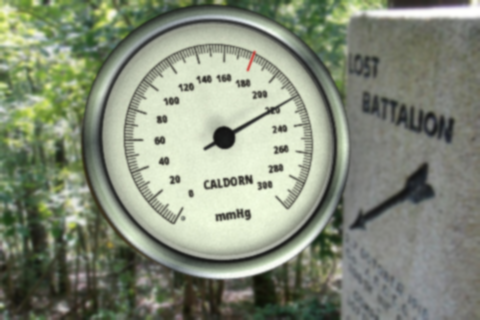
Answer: 220 mmHg
